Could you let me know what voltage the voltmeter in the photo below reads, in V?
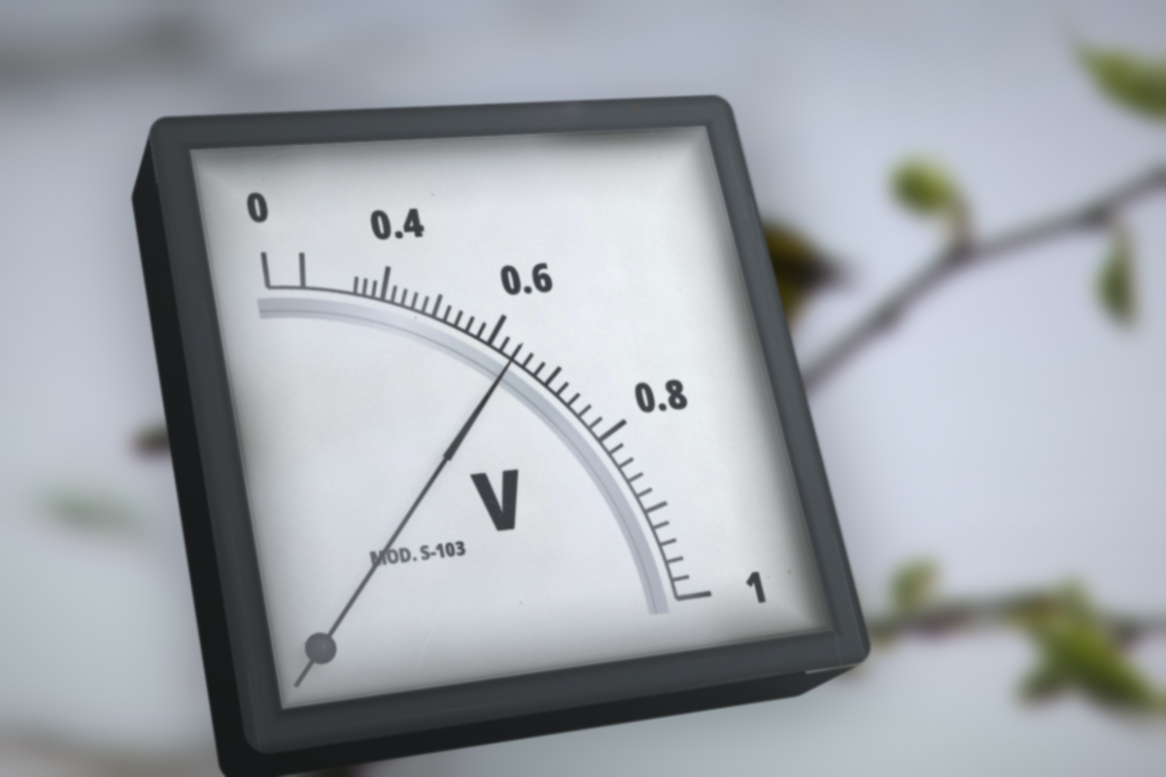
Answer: 0.64 V
